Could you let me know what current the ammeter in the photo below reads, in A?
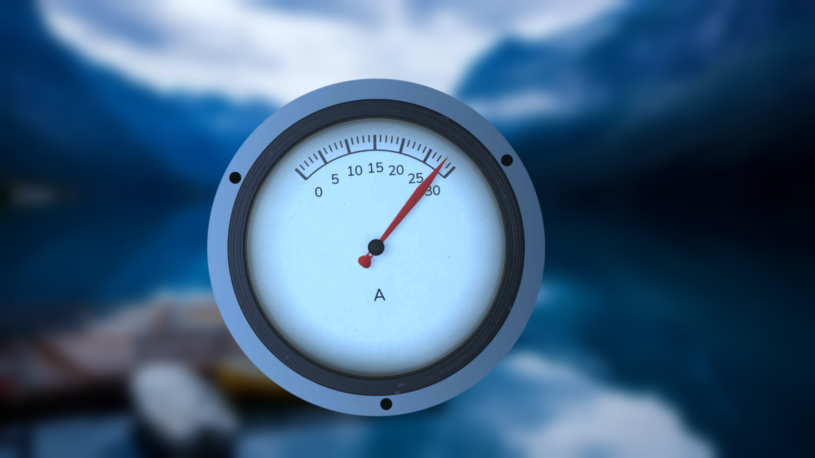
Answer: 28 A
